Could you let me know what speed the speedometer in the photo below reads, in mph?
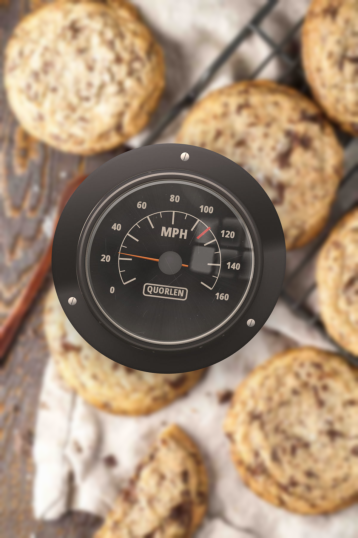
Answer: 25 mph
